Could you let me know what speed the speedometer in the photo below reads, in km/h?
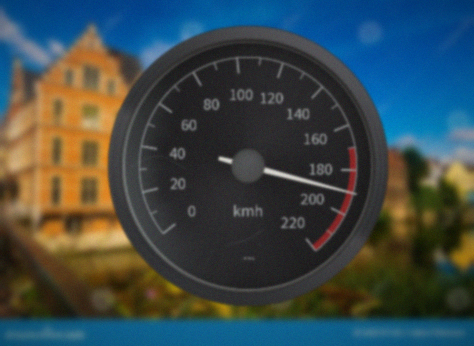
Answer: 190 km/h
